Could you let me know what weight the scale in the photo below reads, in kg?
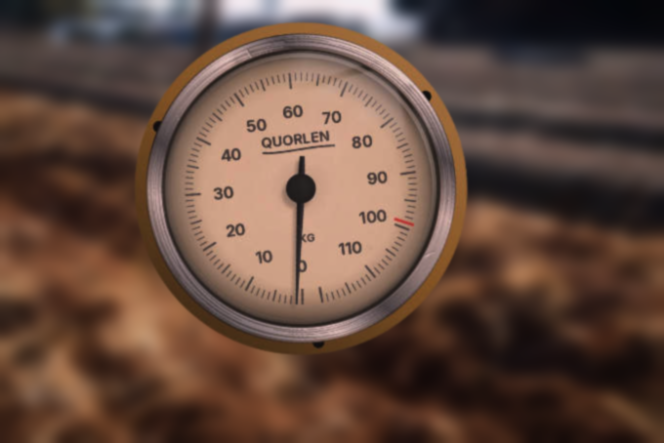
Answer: 1 kg
